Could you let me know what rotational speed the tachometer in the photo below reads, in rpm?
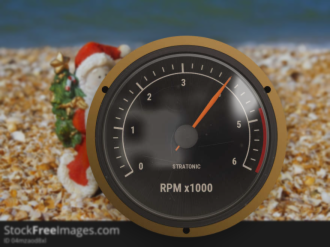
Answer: 4000 rpm
